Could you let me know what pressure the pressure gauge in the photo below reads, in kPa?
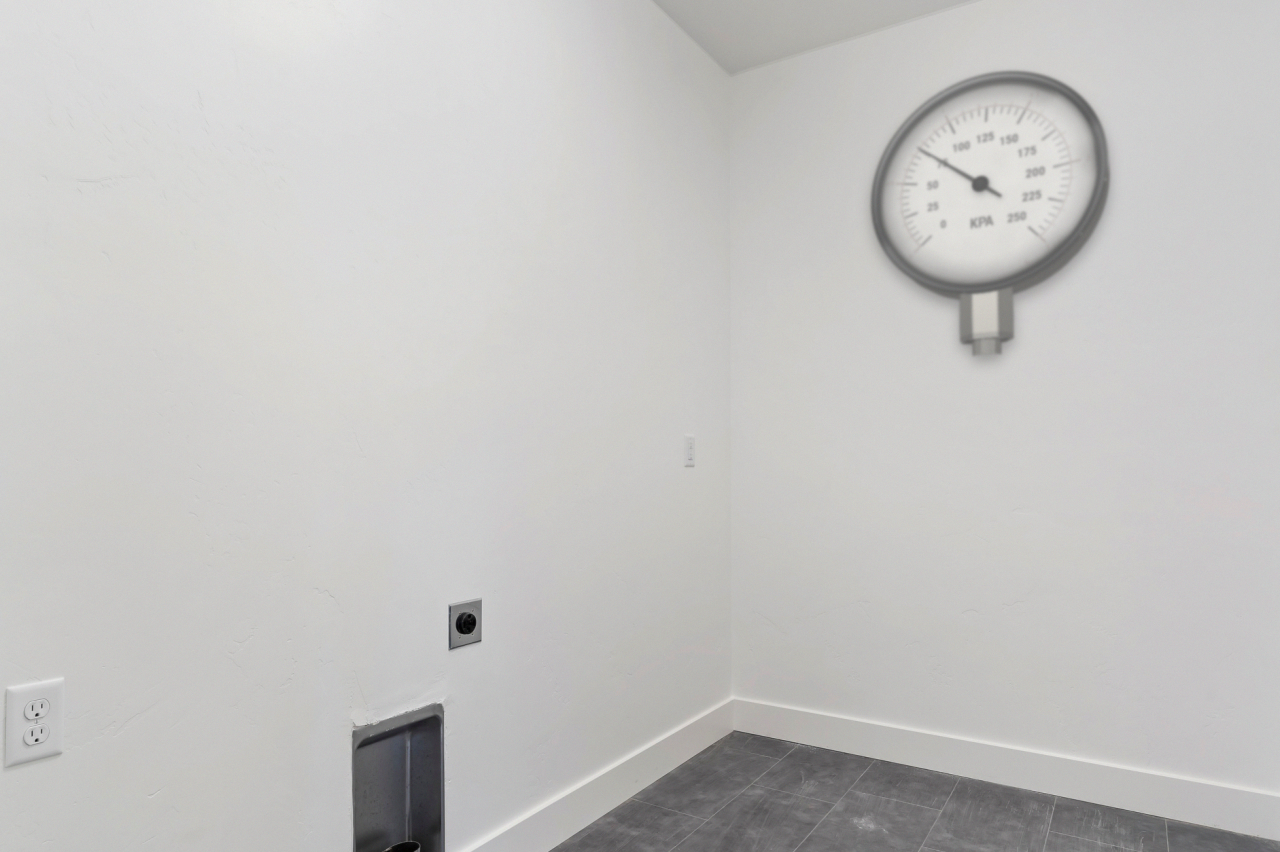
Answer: 75 kPa
